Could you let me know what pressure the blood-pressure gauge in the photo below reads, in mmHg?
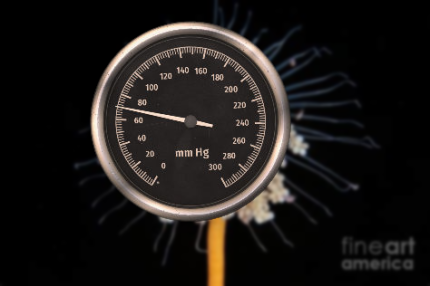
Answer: 70 mmHg
